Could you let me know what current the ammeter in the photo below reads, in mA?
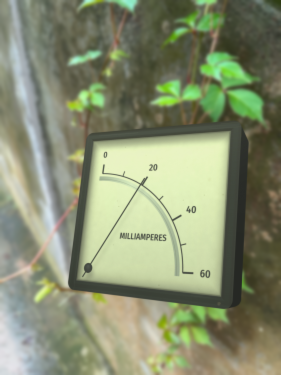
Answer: 20 mA
